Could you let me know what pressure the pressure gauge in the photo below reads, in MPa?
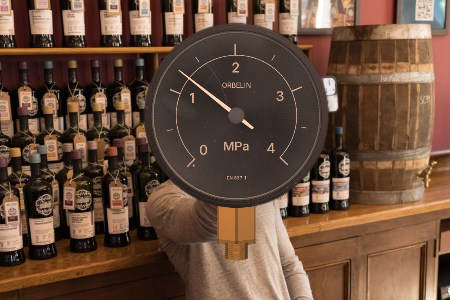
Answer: 1.25 MPa
